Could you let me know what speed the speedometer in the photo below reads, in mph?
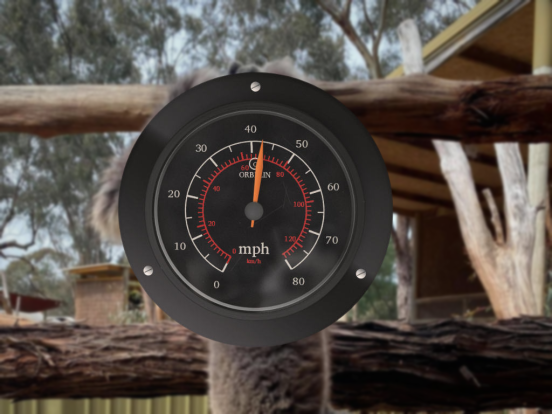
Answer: 42.5 mph
